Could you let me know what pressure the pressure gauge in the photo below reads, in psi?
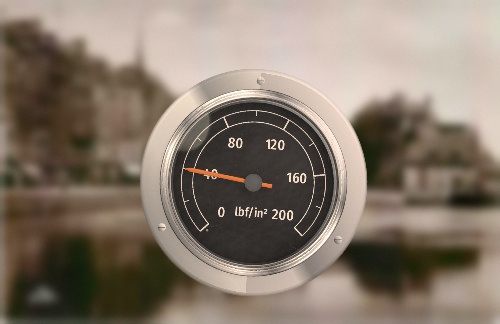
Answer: 40 psi
